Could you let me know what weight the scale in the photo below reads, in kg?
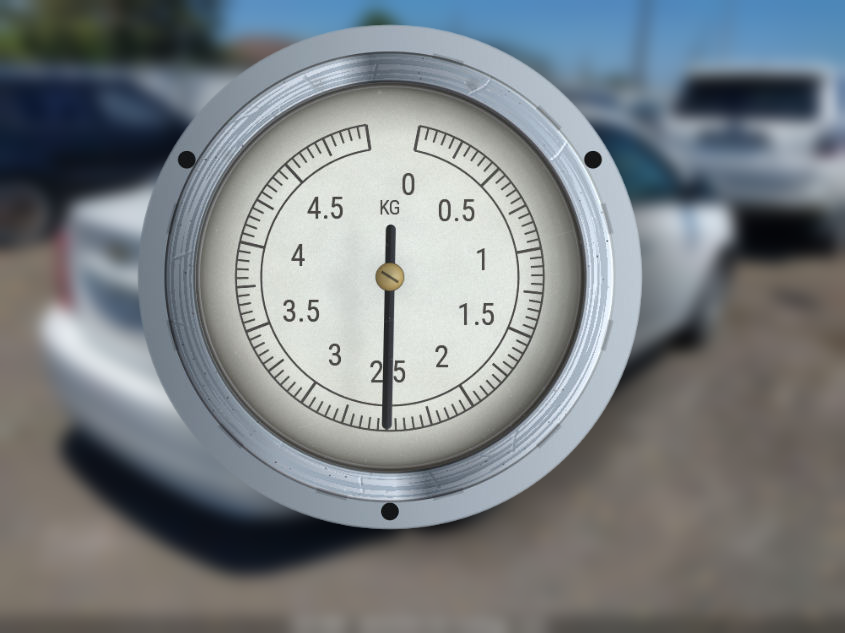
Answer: 2.5 kg
